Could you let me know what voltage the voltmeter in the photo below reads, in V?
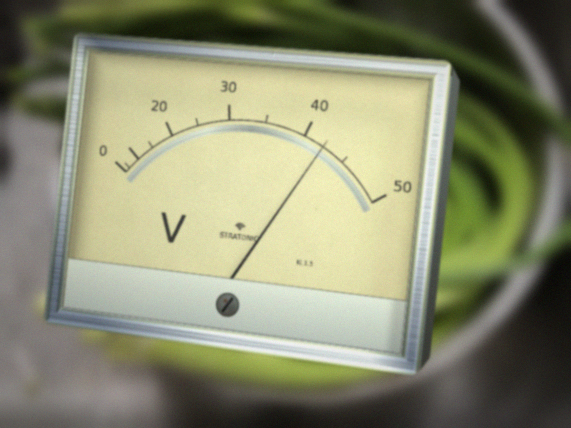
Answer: 42.5 V
